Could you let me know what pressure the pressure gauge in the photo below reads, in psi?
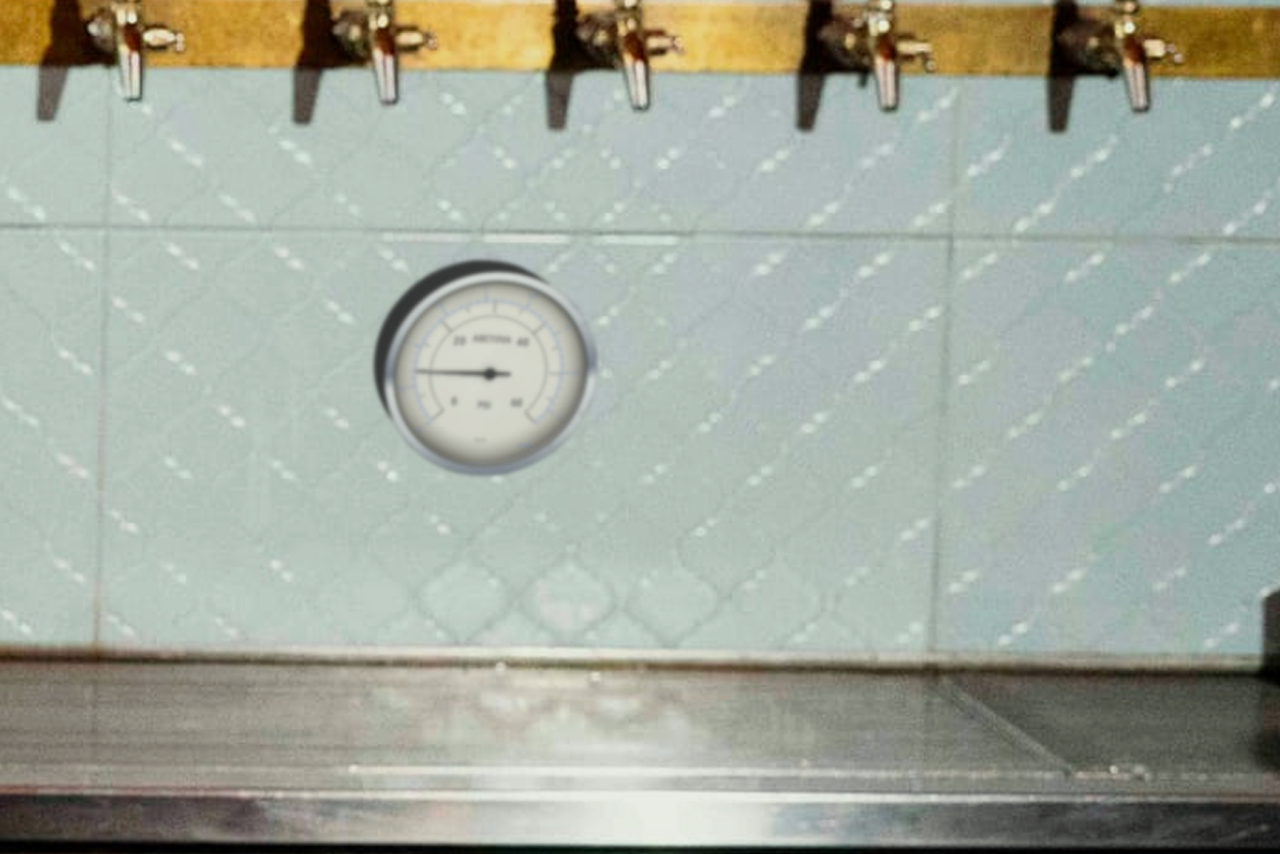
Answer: 10 psi
